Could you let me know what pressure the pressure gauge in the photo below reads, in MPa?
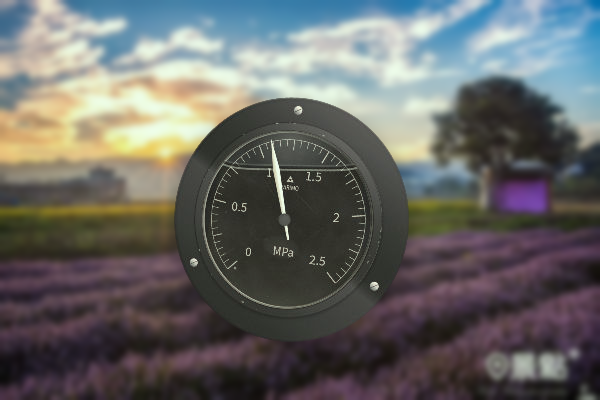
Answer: 1.1 MPa
